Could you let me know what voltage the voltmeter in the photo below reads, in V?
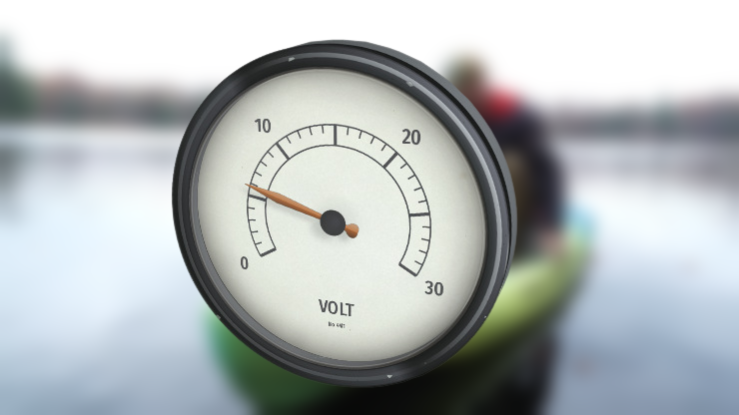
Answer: 6 V
